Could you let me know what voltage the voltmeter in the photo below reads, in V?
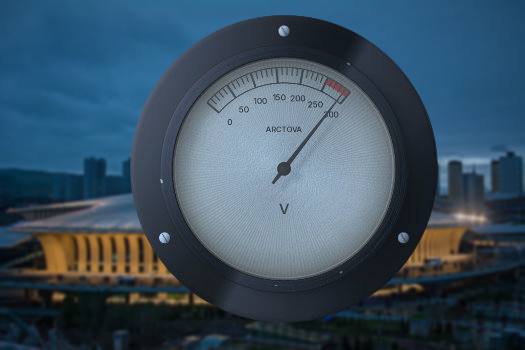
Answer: 290 V
